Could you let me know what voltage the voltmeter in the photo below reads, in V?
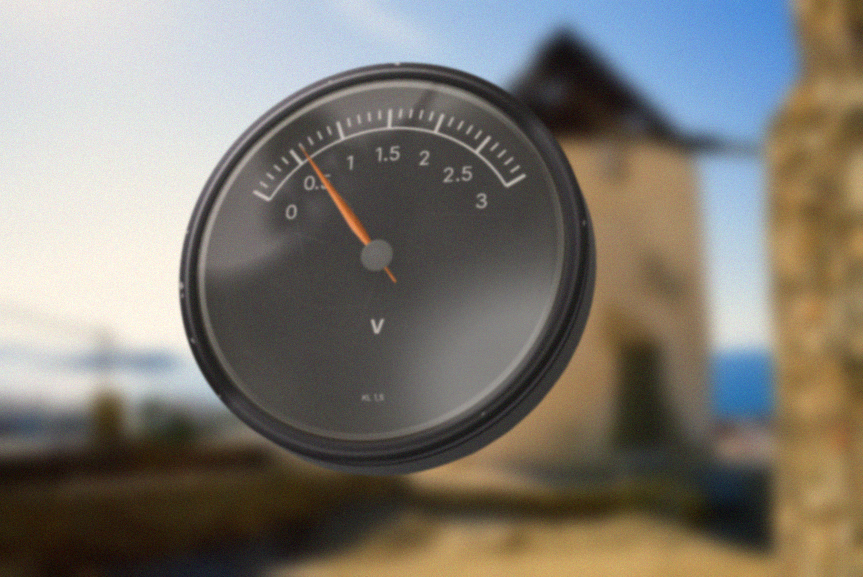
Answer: 0.6 V
